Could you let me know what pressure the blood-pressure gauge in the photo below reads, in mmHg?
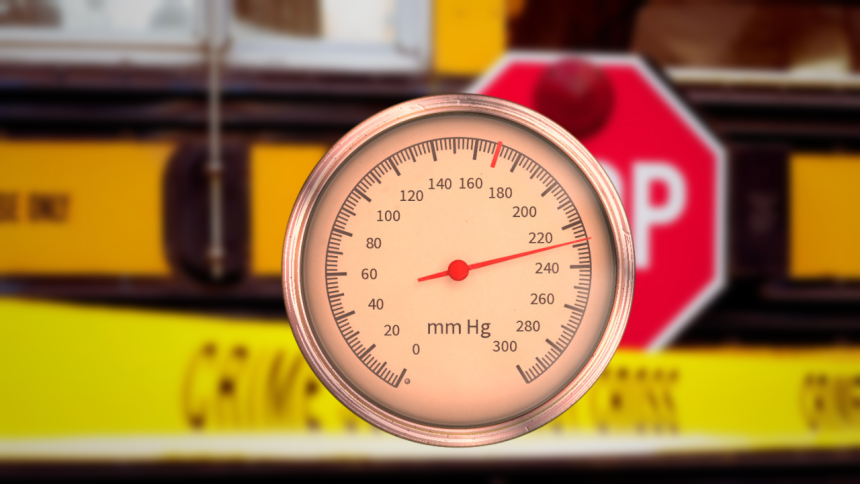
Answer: 228 mmHg
